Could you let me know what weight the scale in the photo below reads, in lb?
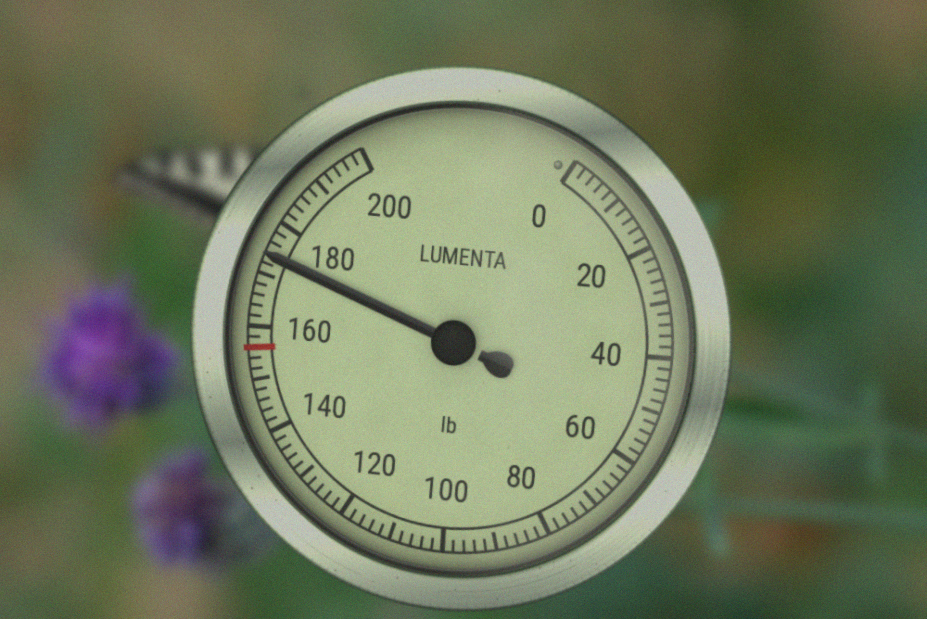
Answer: 174 lb
